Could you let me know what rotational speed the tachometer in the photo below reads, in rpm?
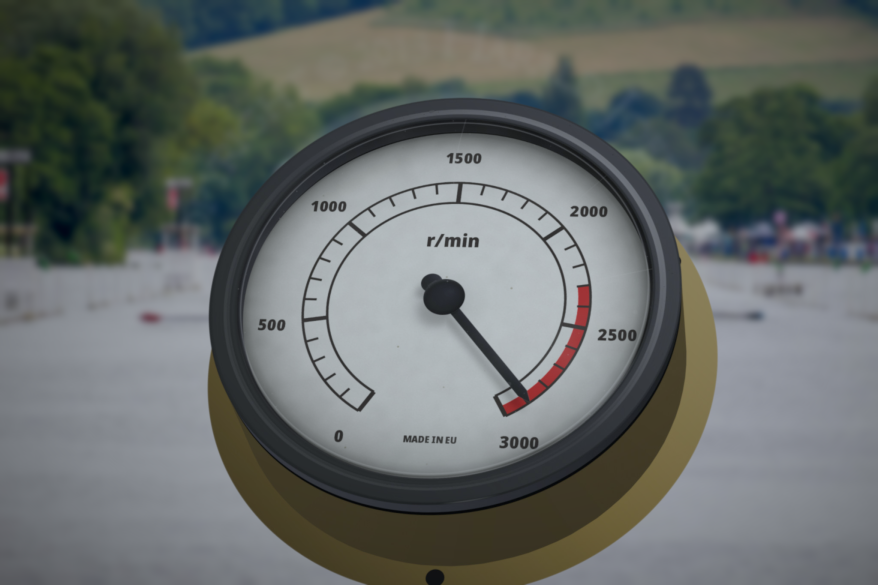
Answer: 2900 rpm
